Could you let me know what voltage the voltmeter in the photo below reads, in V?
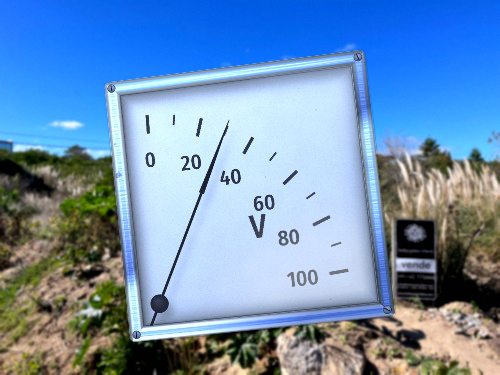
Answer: 30 V
